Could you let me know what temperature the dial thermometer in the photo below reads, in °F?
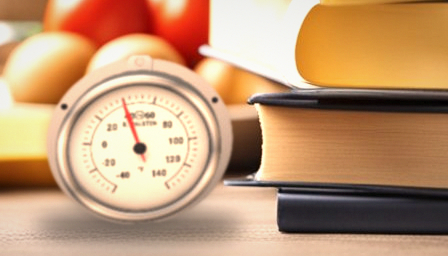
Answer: 40 °F
